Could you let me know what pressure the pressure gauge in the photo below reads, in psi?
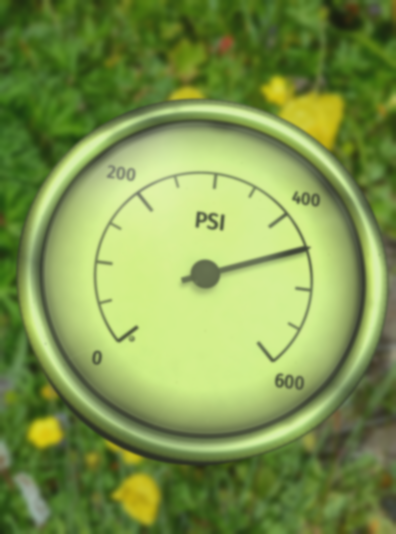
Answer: 450 psi
